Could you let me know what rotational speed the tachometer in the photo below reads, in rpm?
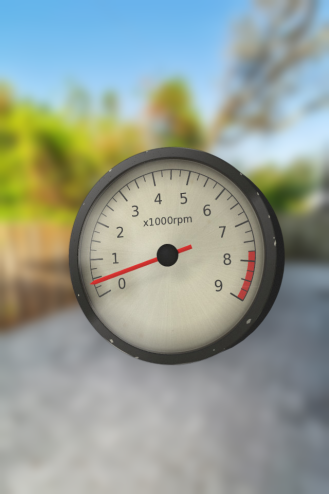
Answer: 375 rpm
